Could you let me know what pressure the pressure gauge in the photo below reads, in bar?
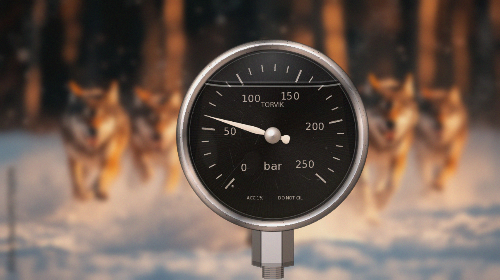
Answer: 60 bar
